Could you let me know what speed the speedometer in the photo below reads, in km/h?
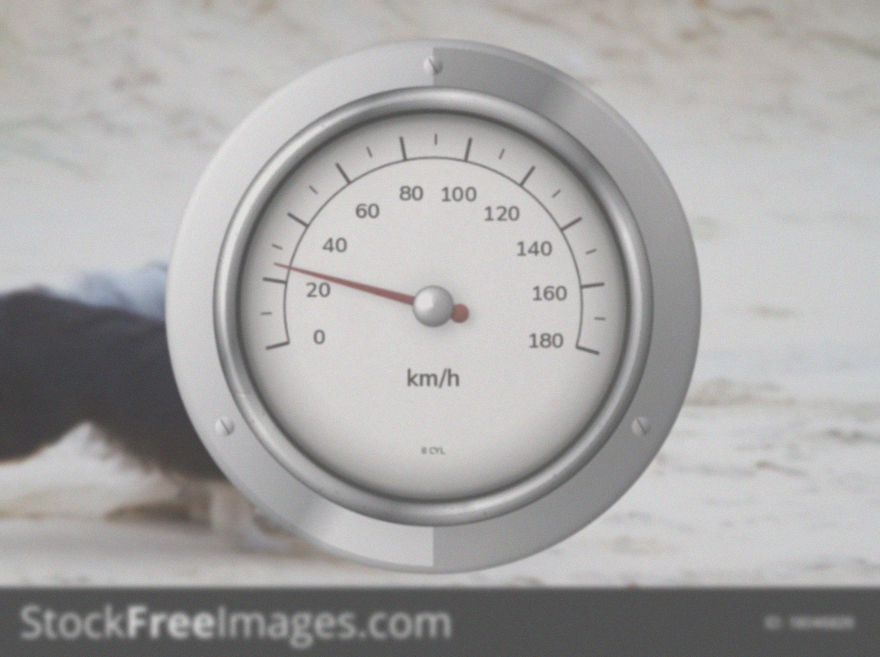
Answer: 25 km/h
